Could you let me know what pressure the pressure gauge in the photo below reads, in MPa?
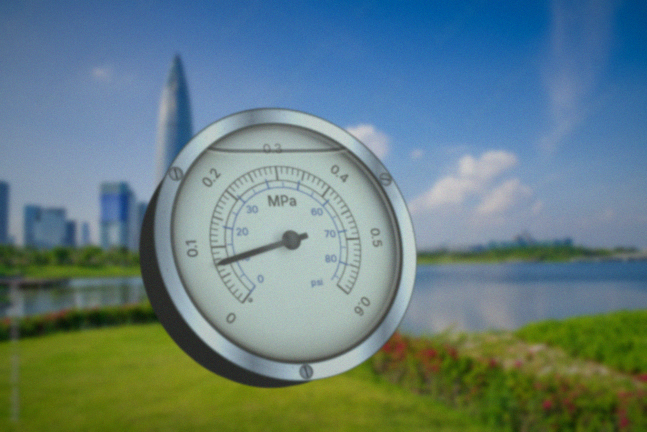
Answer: 0.07 MPa
